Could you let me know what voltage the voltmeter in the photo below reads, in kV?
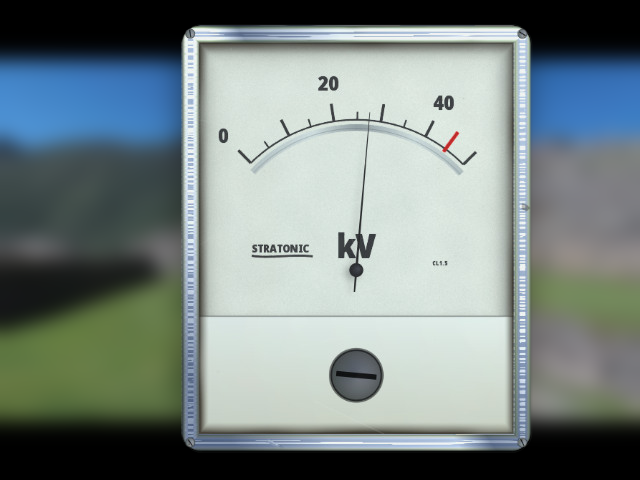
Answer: 27.5 kV
